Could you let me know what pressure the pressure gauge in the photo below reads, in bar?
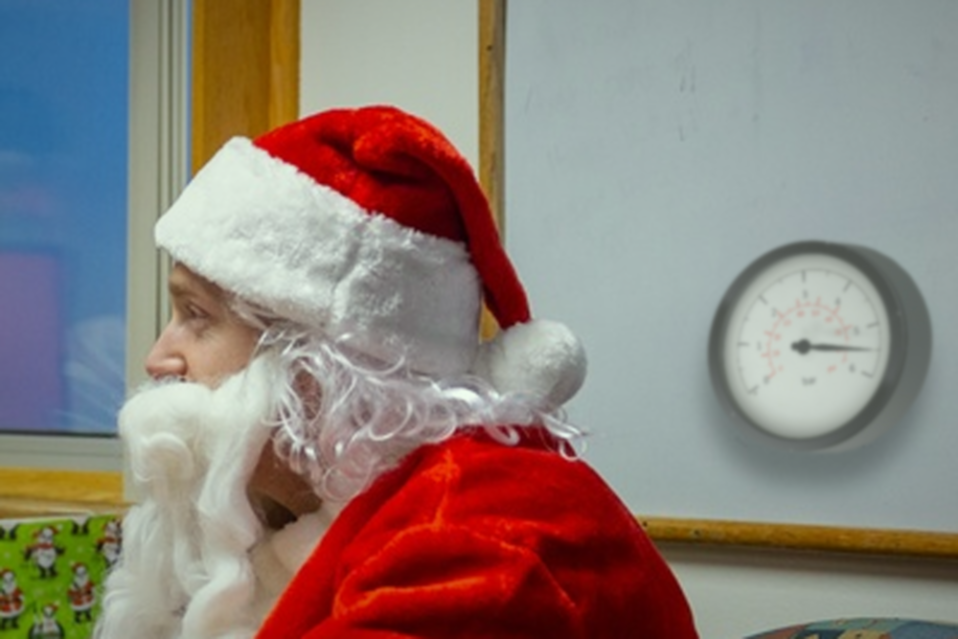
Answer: 5.5 bar
